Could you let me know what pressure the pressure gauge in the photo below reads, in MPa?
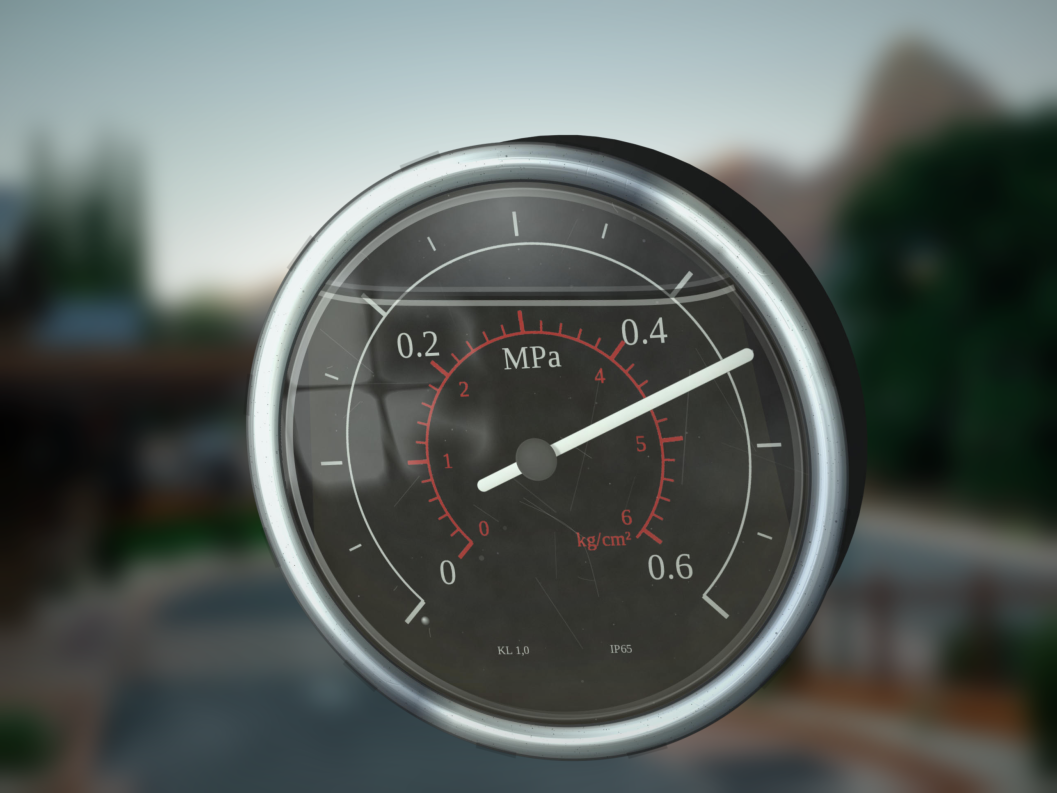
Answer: 0.45 MPa
